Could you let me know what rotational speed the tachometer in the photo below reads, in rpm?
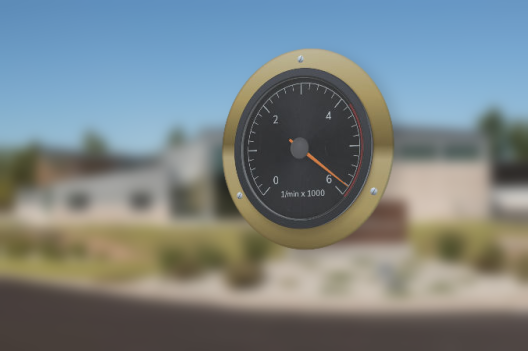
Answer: 5800 rpm
